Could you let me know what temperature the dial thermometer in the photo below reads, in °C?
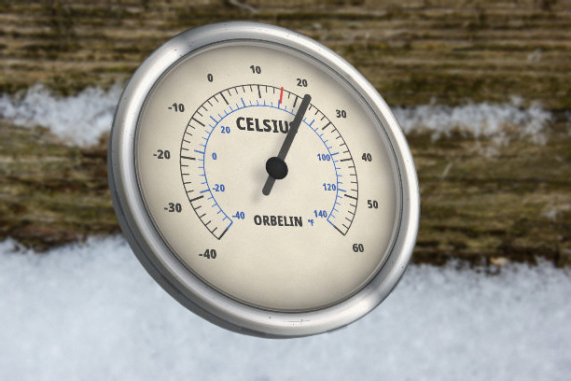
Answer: 22 °C
